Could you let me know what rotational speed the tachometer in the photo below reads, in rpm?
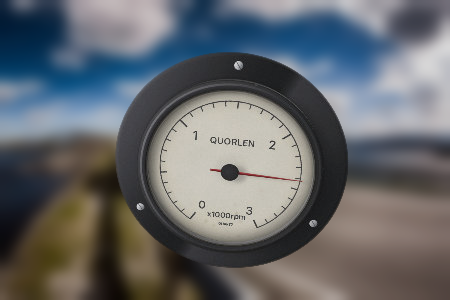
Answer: 2400 rpm
